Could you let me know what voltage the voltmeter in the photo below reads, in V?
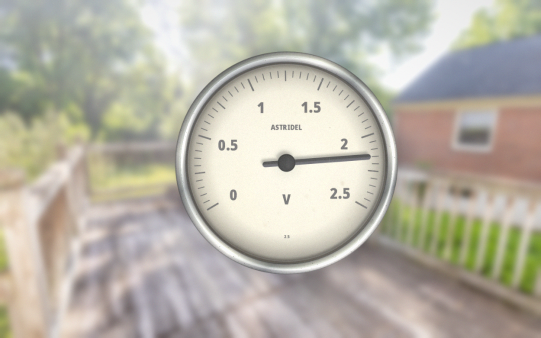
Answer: 2.15 V
